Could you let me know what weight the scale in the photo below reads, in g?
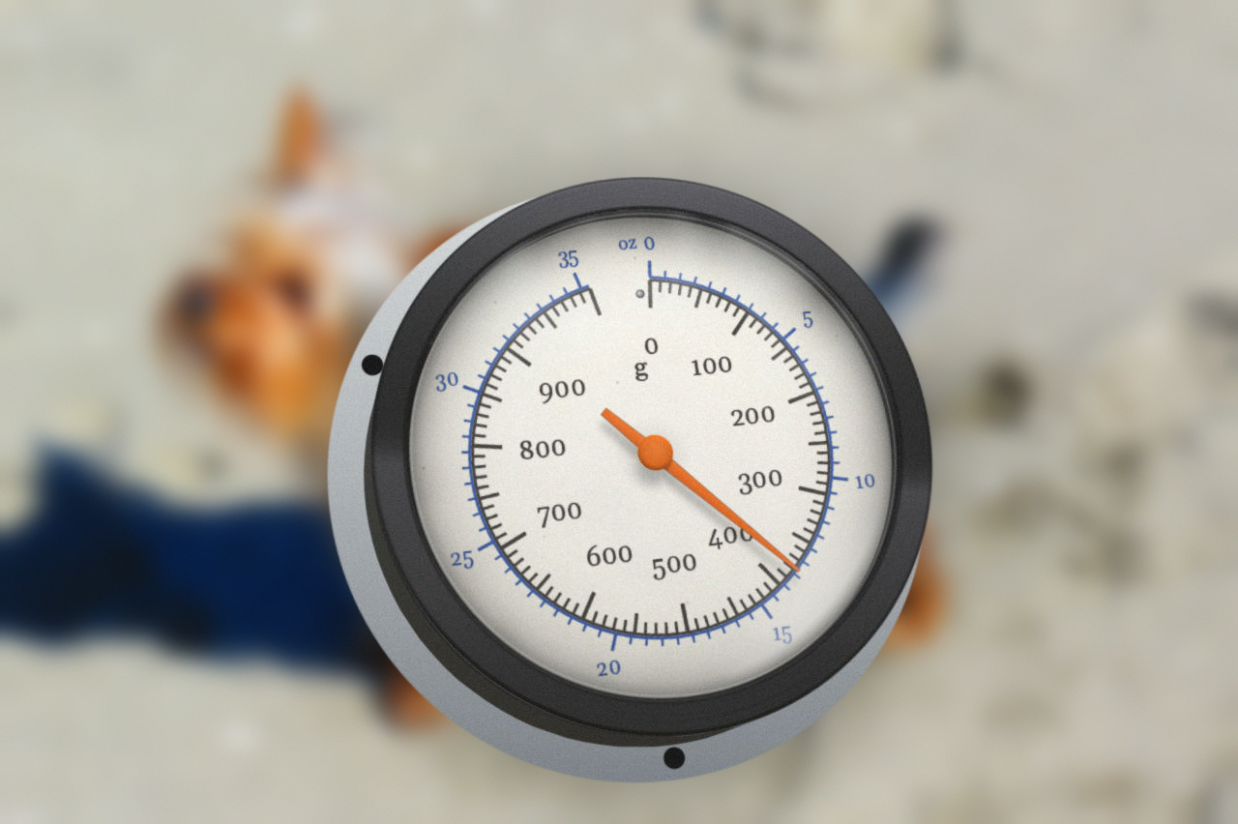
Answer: 380 g
